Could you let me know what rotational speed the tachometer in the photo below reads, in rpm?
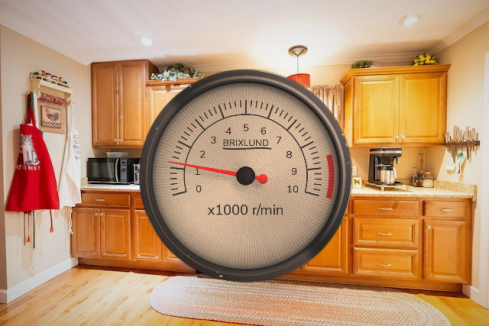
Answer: 1200 rpm
